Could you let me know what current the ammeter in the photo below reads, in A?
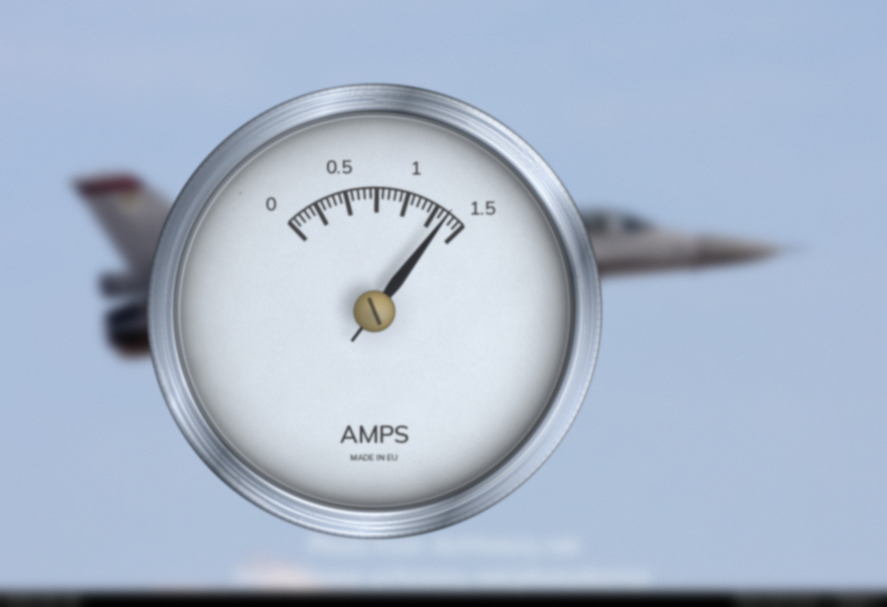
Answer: 1.35 A
